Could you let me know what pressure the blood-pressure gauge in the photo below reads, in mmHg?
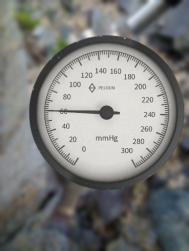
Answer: 60 mmHg
